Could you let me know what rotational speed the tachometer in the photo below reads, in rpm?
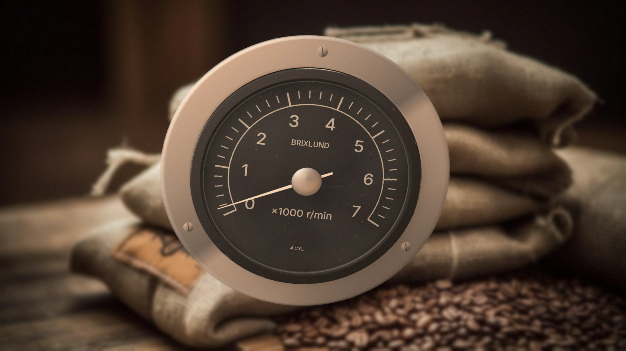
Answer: 200 rpm
